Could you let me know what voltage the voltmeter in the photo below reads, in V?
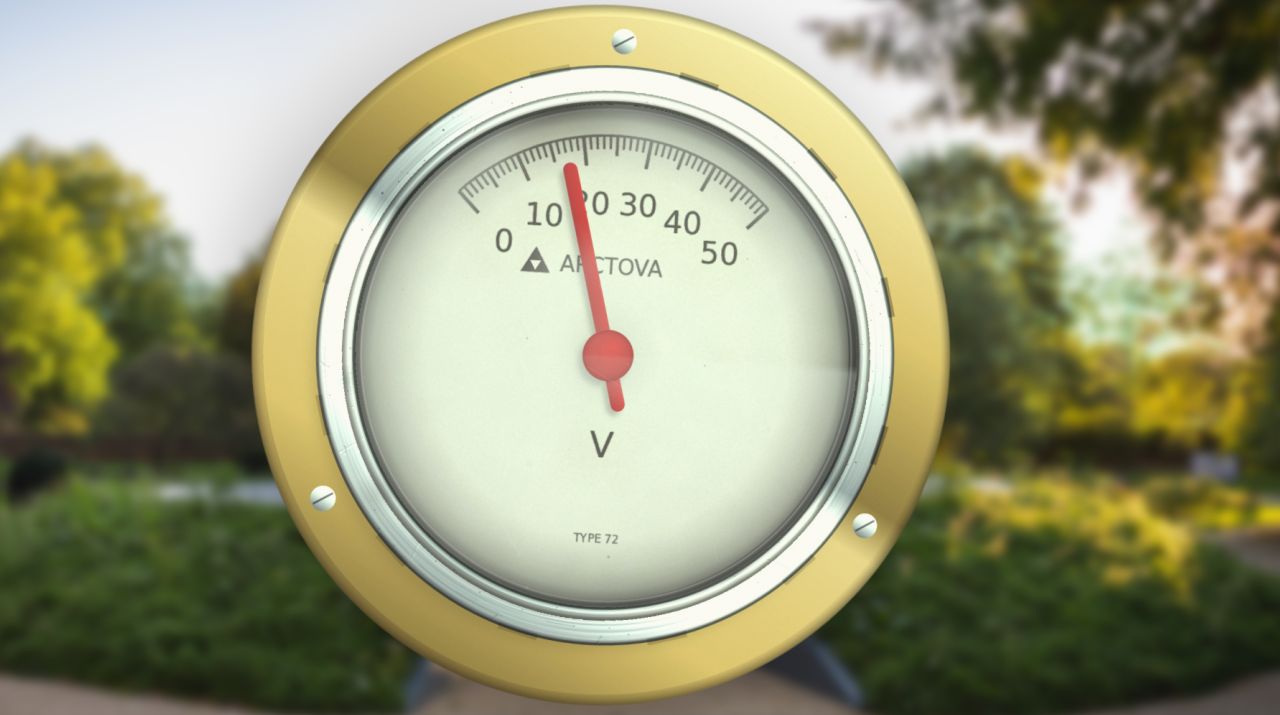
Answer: 17 V
